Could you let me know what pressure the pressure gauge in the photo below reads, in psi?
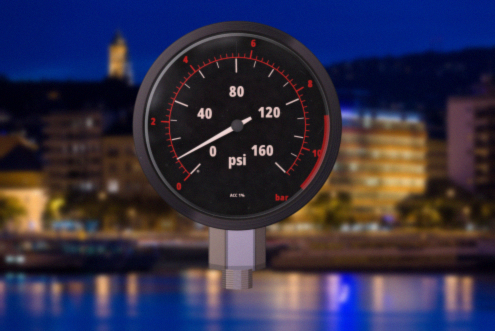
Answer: 10 psi
